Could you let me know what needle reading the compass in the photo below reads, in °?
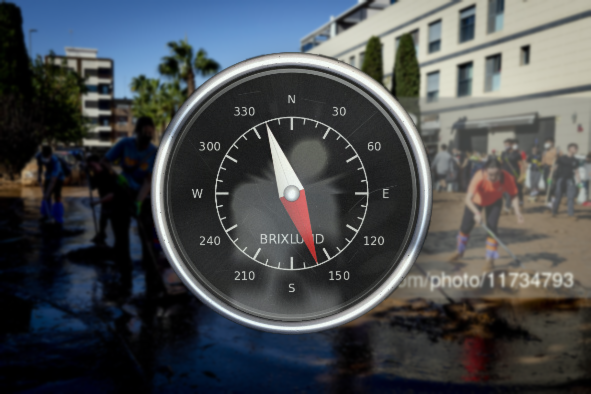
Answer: 160 °
